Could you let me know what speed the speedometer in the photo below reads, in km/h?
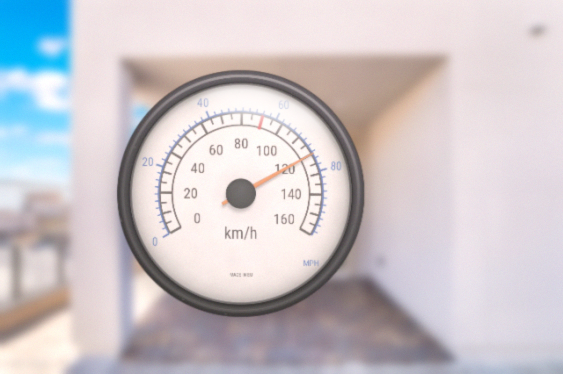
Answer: 120 km/h
